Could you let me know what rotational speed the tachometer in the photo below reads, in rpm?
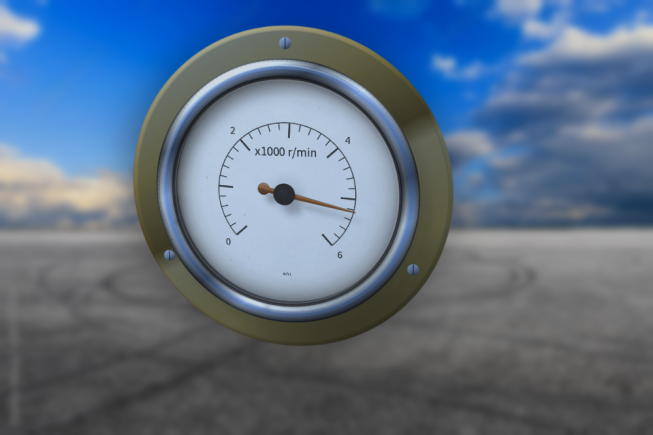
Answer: 5200 rpm
